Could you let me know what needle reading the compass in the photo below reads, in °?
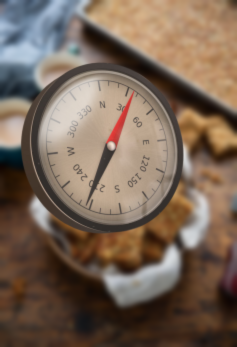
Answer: 35 °
